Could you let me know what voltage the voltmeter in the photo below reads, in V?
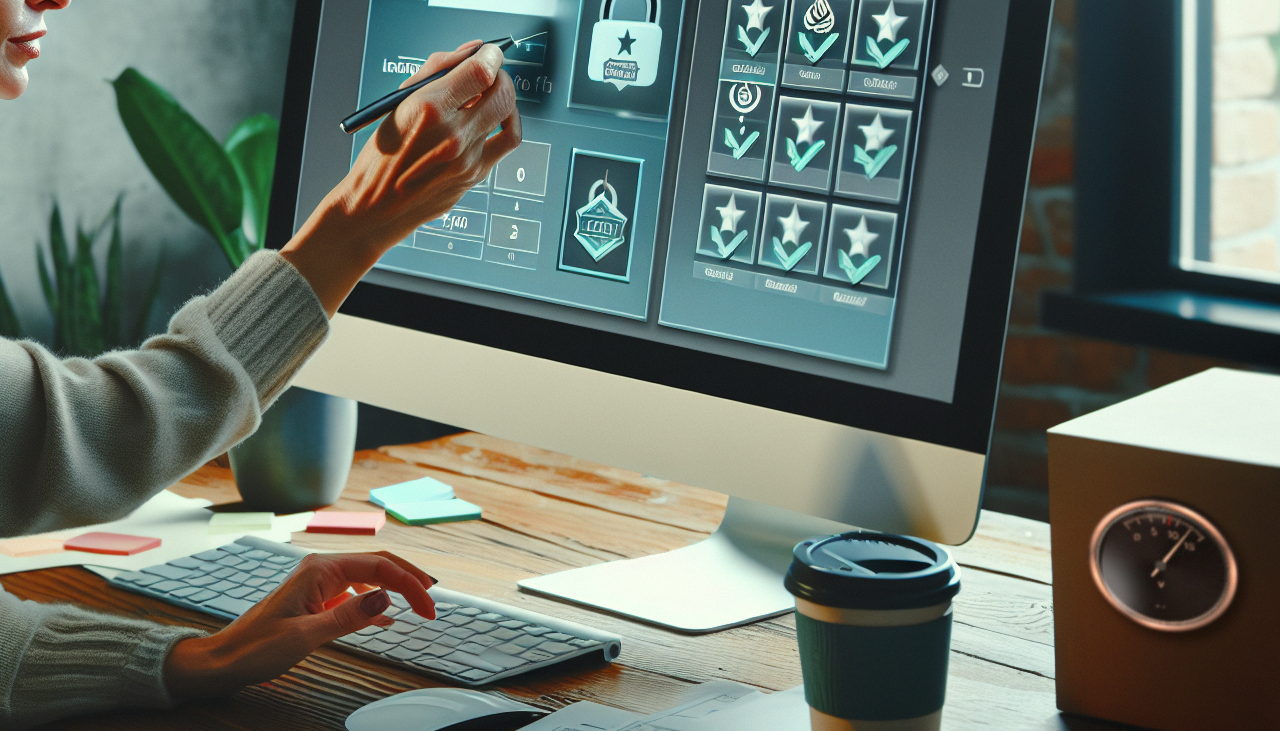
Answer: 12.5 V
